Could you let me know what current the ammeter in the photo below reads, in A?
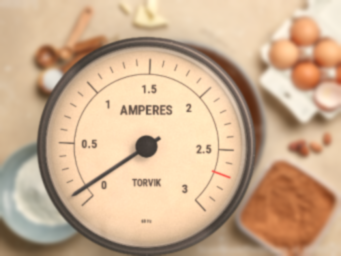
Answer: 0.1 A
